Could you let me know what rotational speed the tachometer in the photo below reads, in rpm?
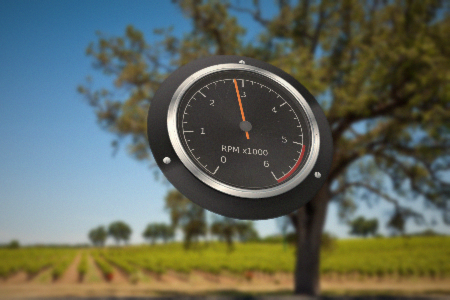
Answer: 2800 rpm
